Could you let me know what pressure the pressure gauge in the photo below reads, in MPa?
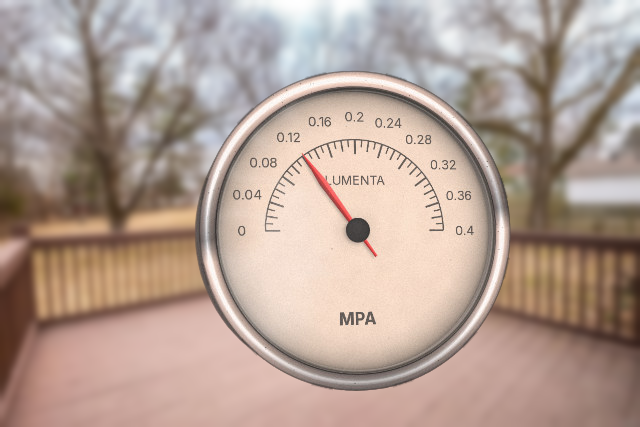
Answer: 0.12 MPa
